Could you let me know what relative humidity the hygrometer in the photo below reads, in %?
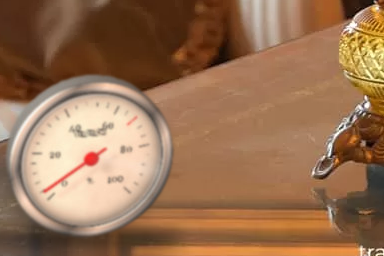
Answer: 4 %
